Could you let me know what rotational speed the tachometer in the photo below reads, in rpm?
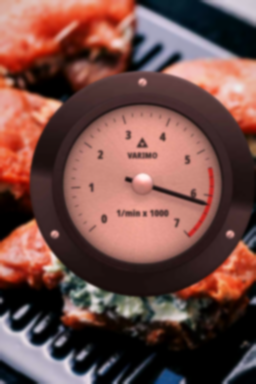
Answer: 6200 rpm
